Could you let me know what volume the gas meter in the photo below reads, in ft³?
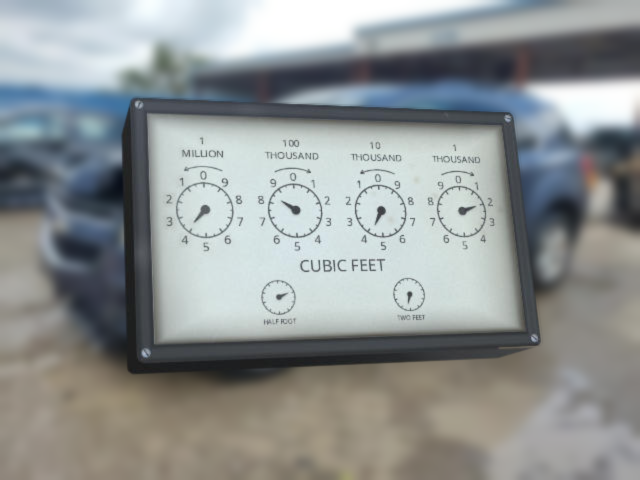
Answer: 384200 ft³
